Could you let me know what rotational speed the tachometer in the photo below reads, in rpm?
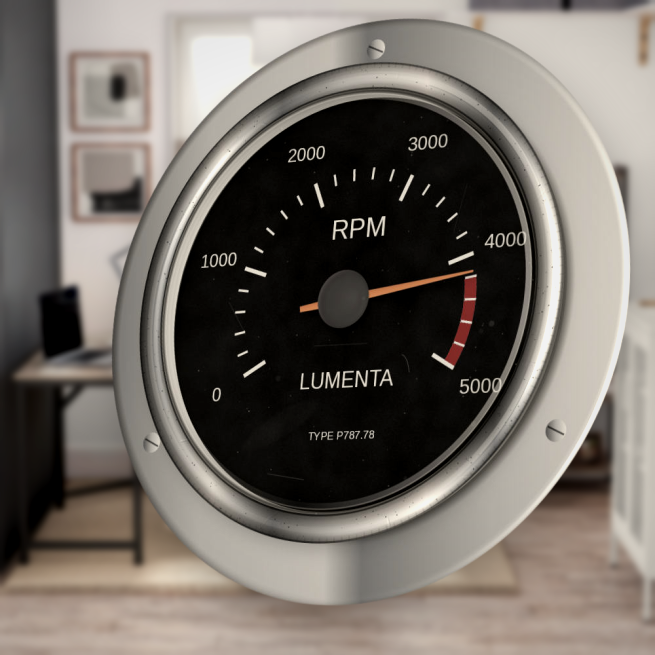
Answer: 4200 rpm
